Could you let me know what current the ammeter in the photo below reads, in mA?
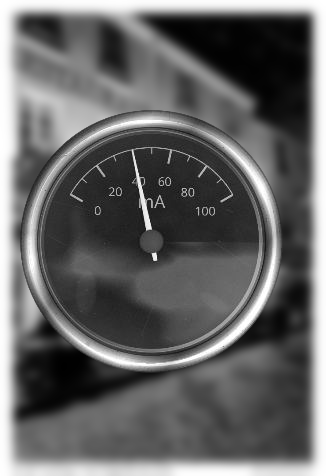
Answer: 40 mA
